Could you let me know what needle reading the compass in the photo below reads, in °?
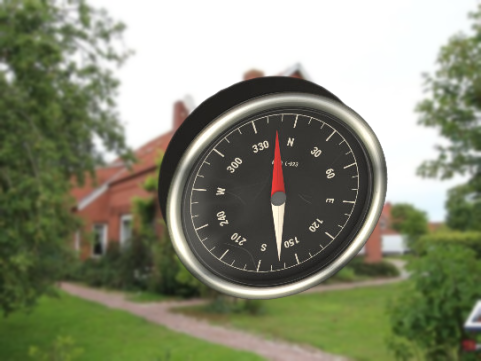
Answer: 345 °
